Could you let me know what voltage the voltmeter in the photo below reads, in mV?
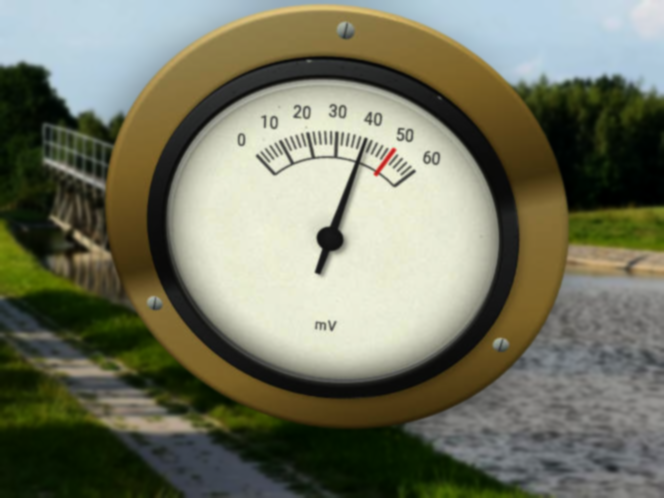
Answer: 40 mV
